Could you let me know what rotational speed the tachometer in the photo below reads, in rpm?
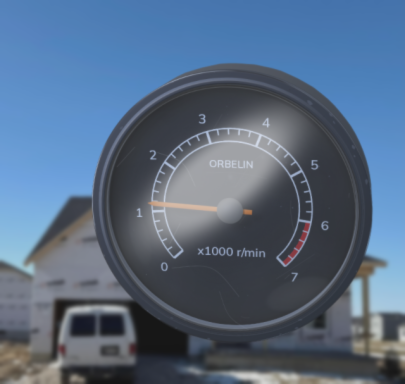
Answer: 1200 rpm
